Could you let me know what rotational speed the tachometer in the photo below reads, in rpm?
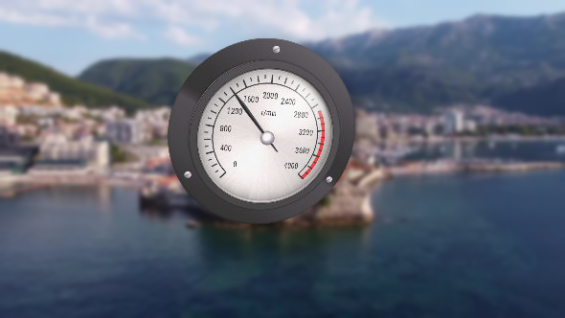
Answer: 1400 rpm
